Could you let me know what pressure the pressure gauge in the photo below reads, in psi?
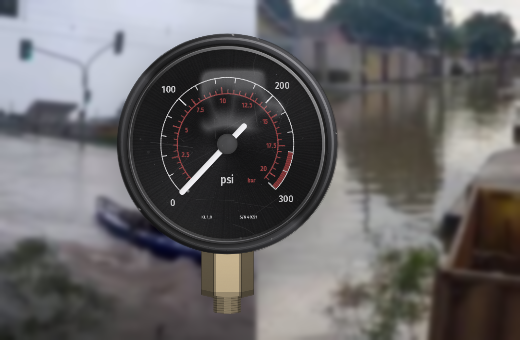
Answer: 0 psi
